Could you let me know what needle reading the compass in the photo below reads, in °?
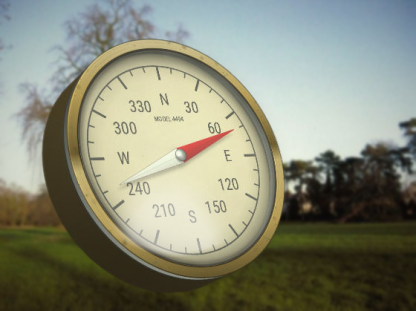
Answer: 70 °
